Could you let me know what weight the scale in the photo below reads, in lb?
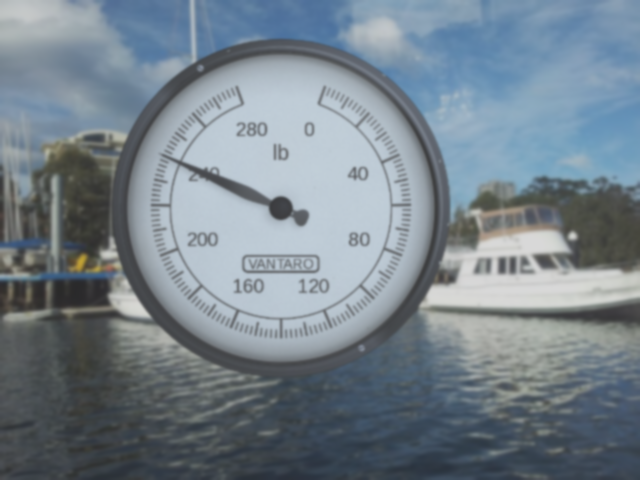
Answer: 240 lb
